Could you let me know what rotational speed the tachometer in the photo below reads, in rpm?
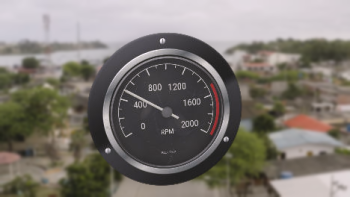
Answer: 500 rpm
